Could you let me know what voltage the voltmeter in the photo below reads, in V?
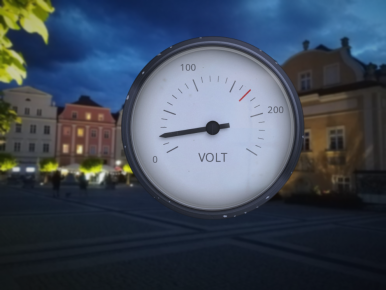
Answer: 20 V
